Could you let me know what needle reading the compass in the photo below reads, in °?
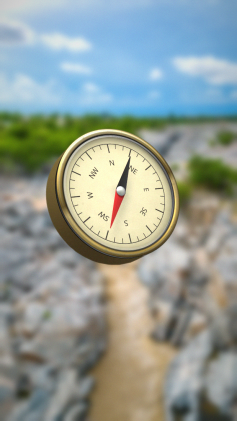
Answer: 210 °
